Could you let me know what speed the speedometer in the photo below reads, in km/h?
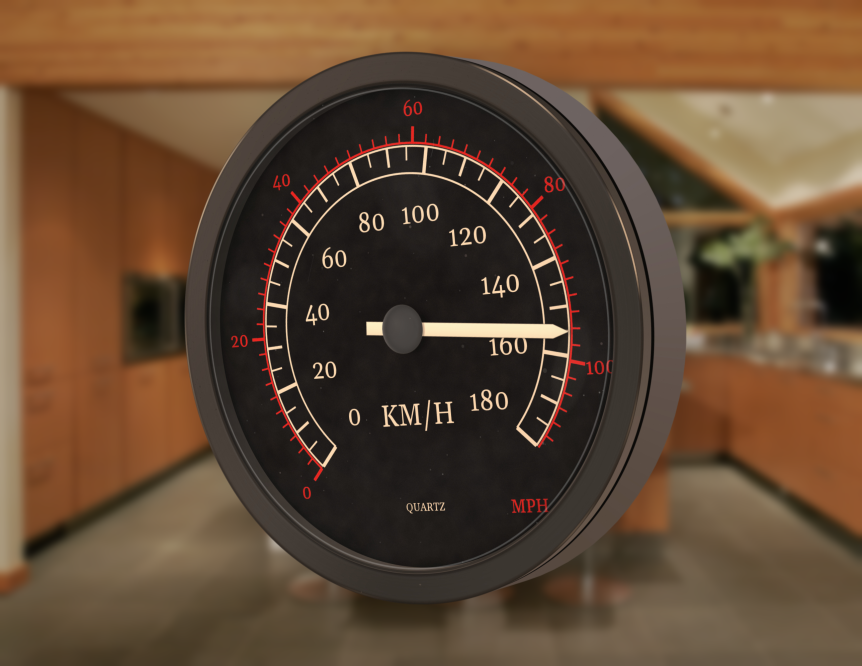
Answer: 155 km/h
